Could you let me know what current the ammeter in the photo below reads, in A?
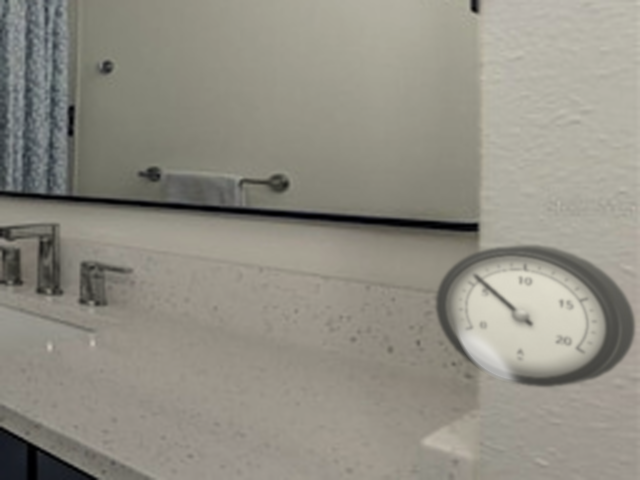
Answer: 6 A
